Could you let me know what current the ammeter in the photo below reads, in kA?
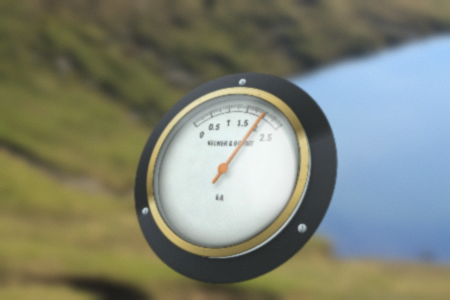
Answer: 2 kA
